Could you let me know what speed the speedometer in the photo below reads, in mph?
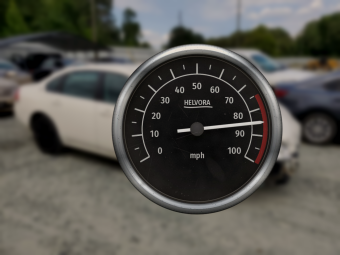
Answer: 85 mph
